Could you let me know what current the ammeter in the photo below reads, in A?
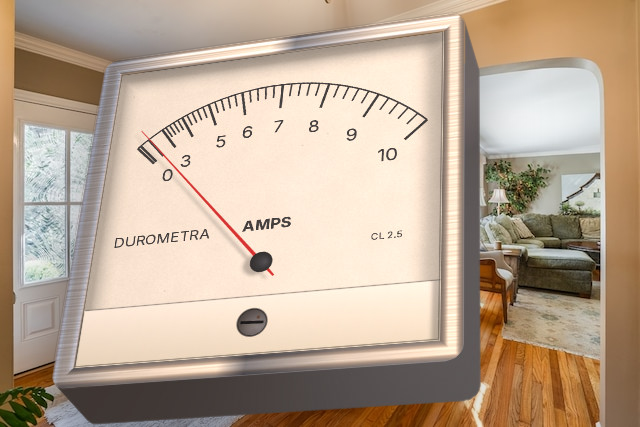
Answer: 2 A
